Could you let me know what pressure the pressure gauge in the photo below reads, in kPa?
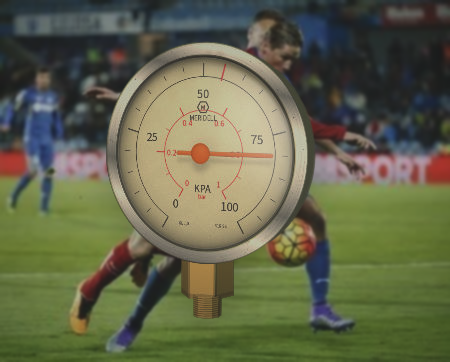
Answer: 80 kPa
